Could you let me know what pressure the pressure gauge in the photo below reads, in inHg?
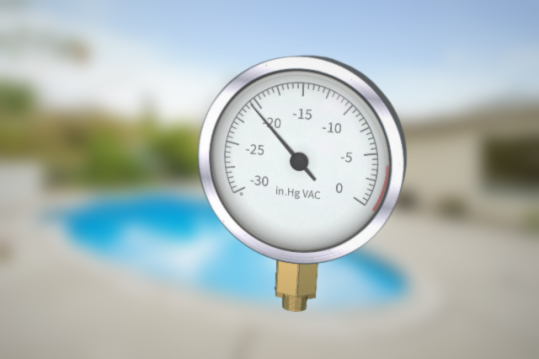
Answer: -20.5 inHg
